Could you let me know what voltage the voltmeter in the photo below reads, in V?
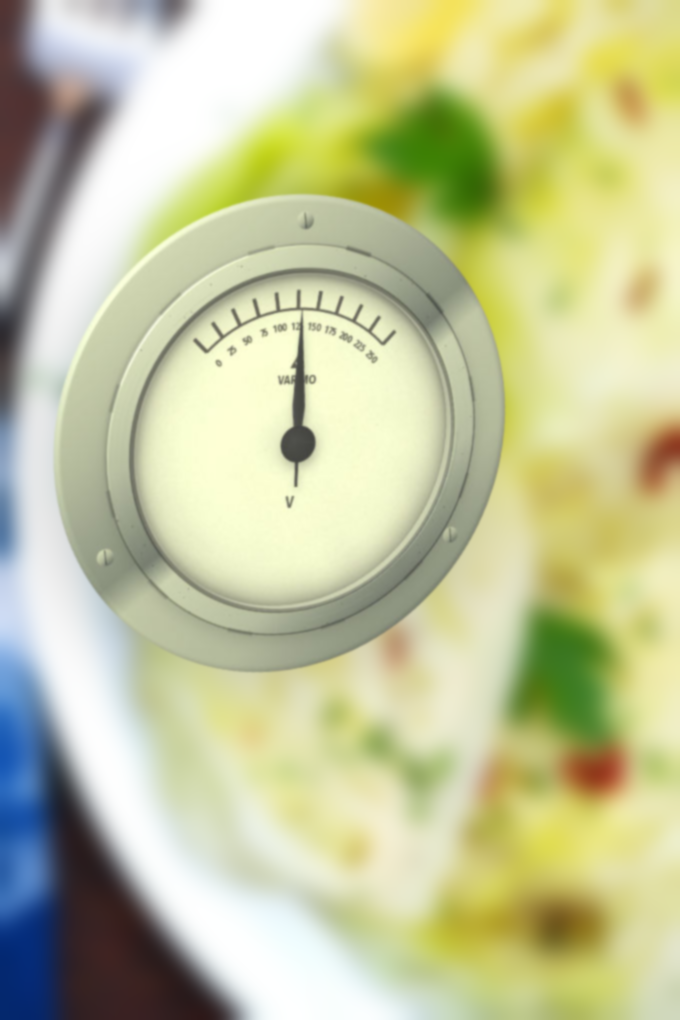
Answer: 125 V
